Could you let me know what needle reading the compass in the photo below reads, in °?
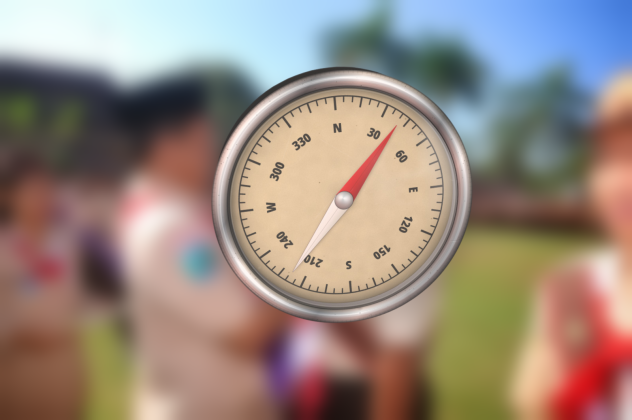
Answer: 40 °
